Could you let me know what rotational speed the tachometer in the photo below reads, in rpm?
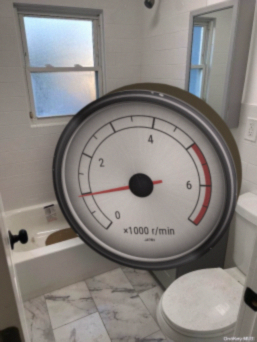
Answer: 1000 rpm
